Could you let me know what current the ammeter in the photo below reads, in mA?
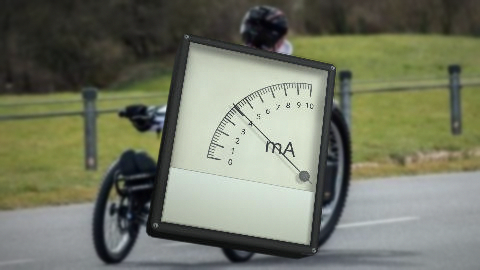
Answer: 4 mA
